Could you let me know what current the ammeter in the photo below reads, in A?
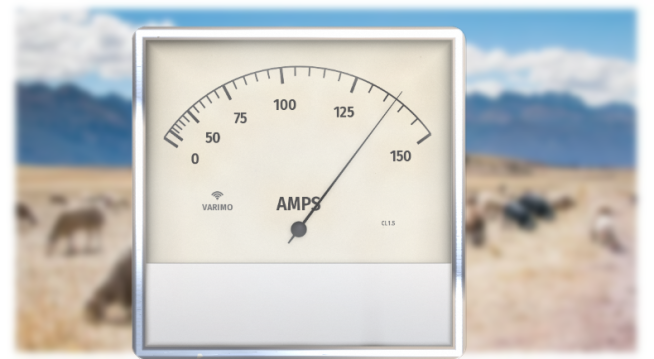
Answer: 137.5 A
